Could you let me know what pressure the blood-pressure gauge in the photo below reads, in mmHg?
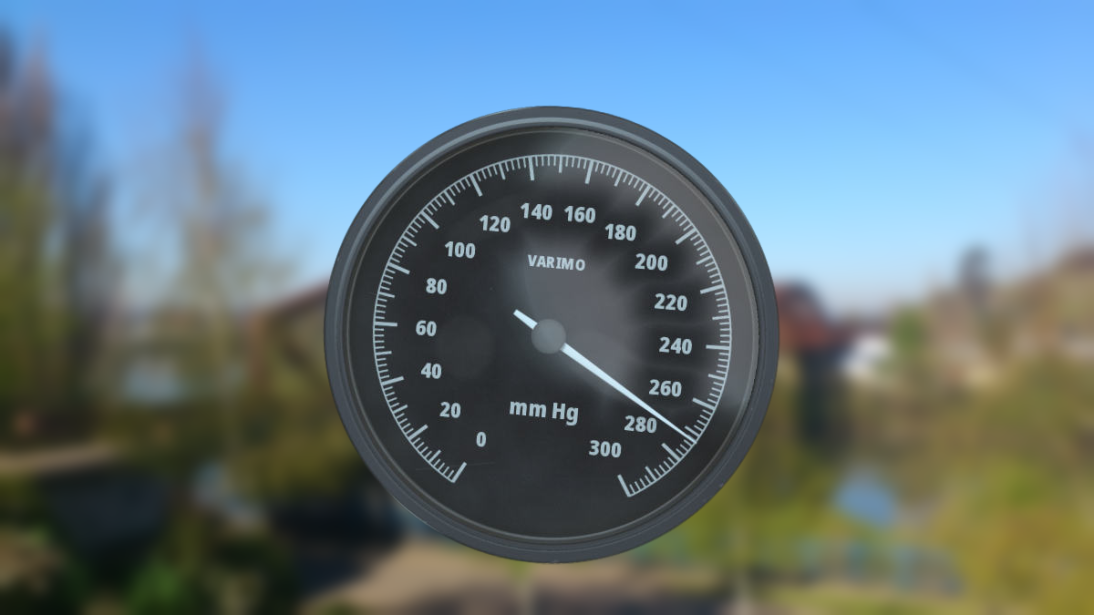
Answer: 272 mmHg
